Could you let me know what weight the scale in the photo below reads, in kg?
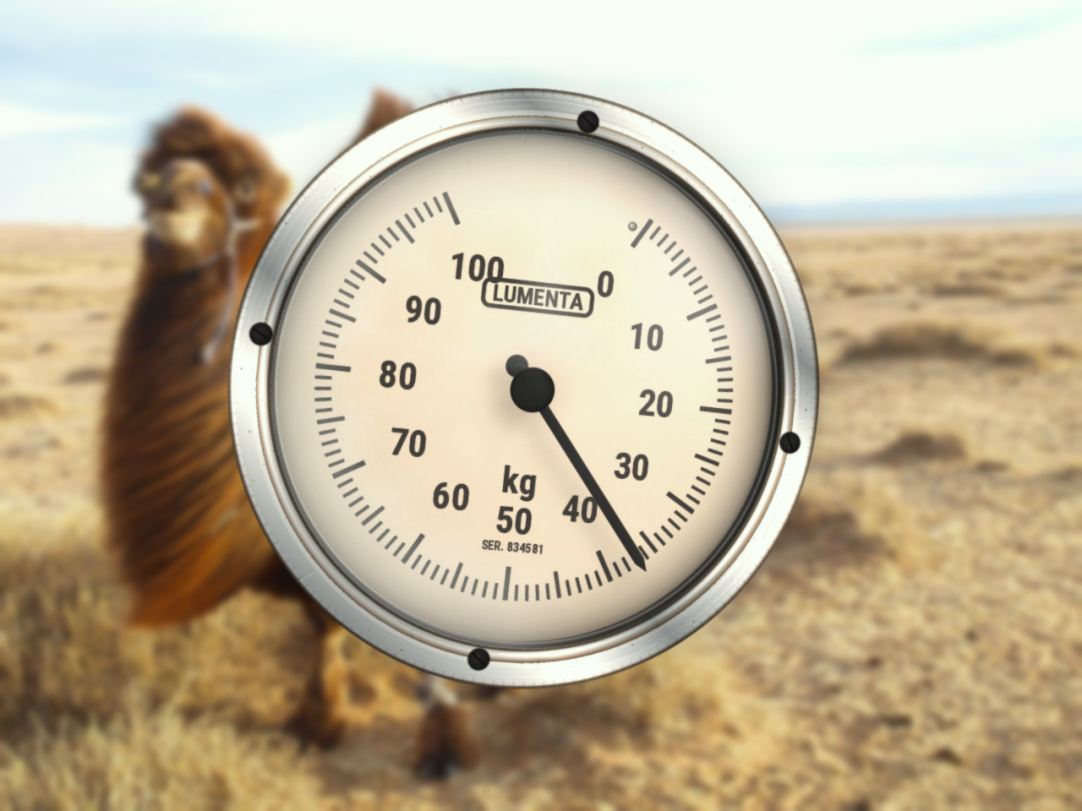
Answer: 37 kg
